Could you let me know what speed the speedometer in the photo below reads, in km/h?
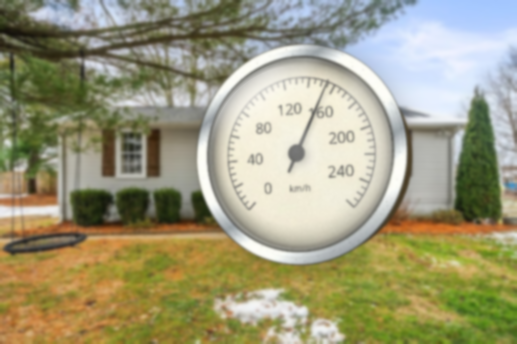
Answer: 155 km/h
